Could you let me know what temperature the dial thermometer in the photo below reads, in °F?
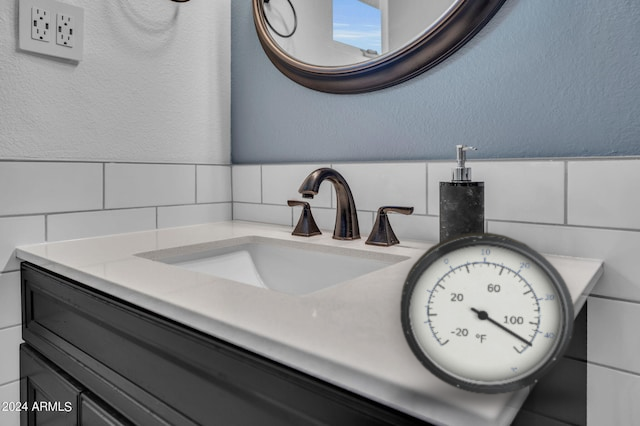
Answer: 112 °F
